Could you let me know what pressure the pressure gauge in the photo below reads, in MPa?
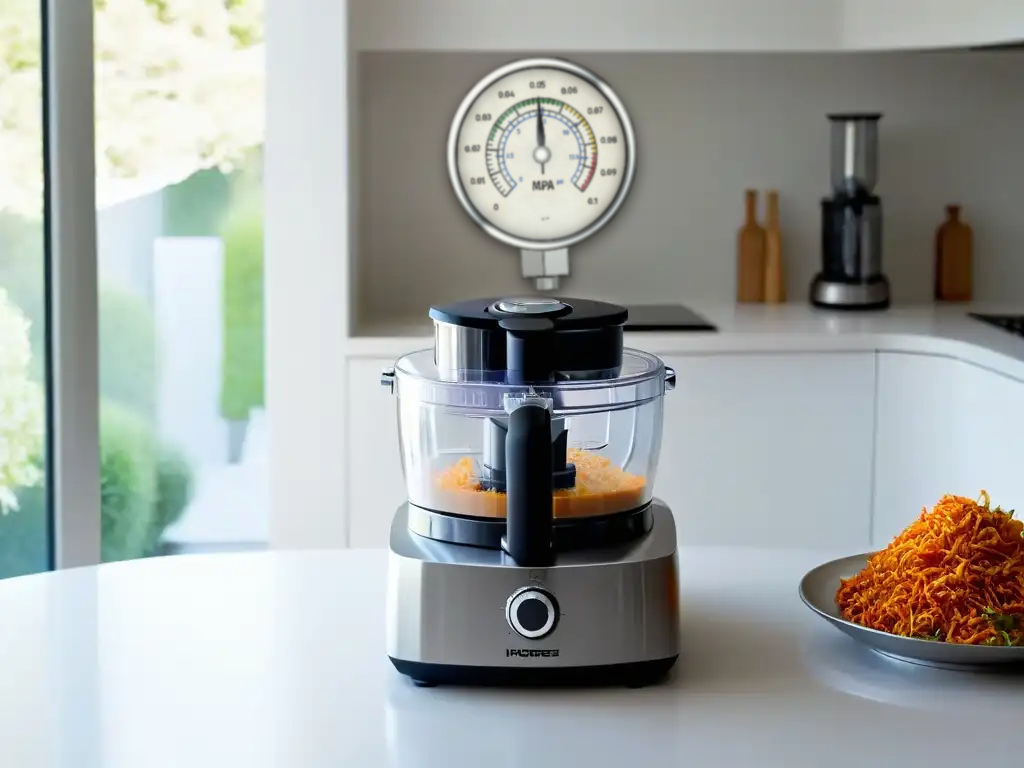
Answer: 0.05 MPa
